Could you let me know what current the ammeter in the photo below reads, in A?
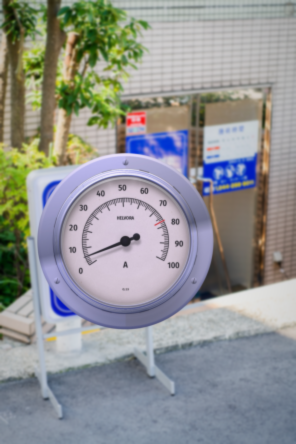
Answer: 5 A
